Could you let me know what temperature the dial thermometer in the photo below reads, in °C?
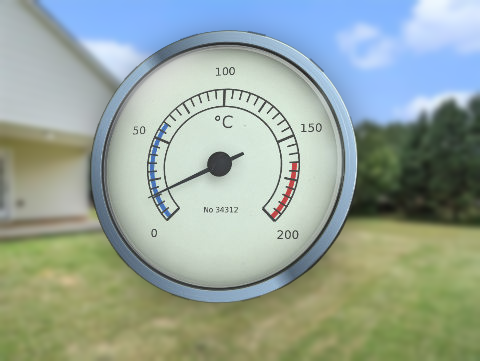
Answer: 15 °C
